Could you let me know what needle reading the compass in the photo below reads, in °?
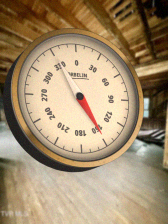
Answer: 150 °
